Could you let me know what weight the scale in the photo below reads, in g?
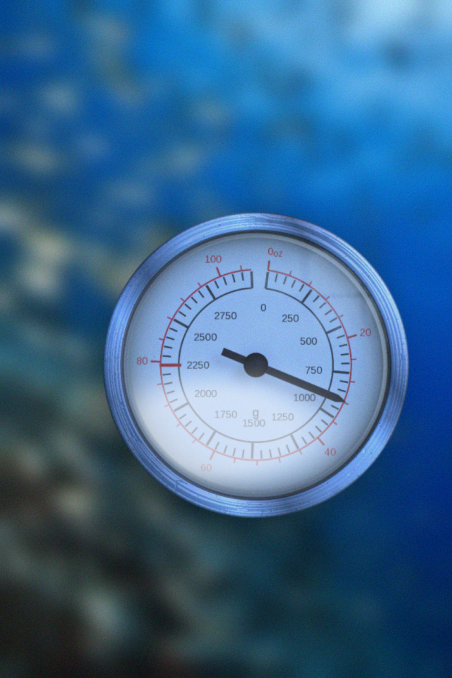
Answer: 900 g
